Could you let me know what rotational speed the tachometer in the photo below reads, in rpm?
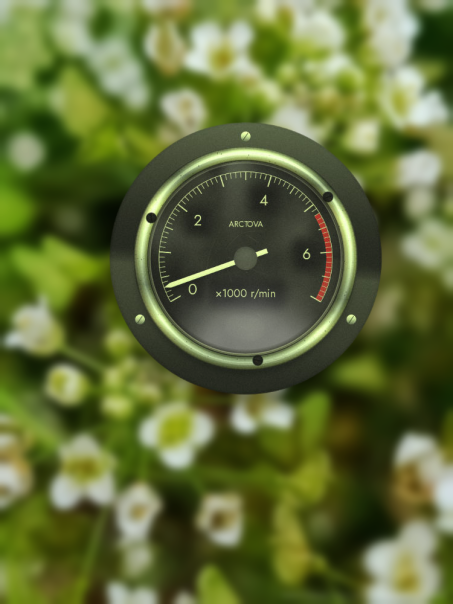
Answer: 300 rpm
